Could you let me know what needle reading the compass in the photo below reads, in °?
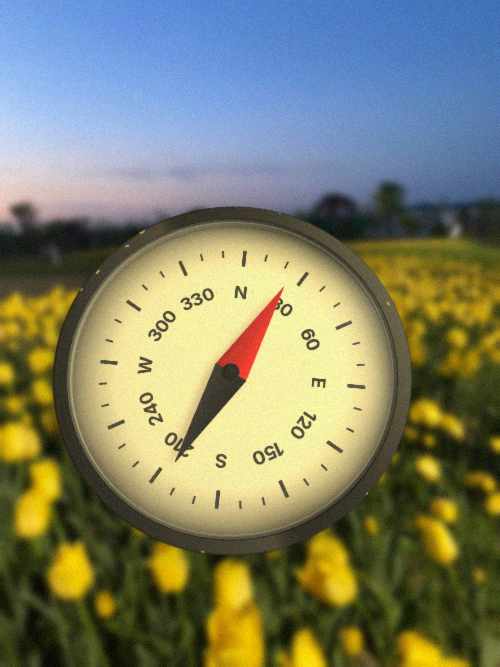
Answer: 25 °
